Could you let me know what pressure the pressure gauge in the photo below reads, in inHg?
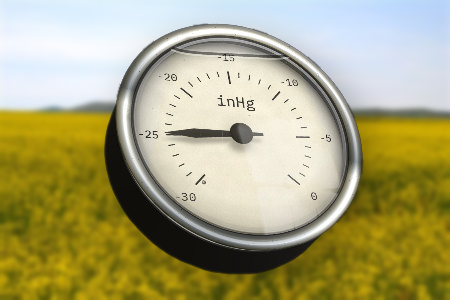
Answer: -25 inHg
